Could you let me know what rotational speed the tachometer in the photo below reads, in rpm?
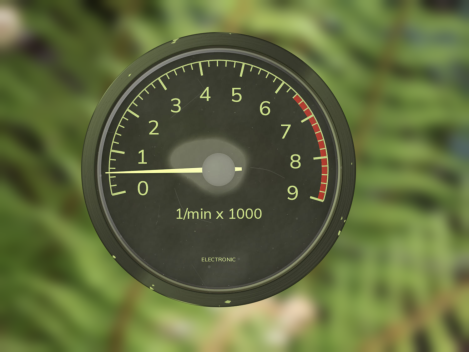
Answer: 500 rpm
